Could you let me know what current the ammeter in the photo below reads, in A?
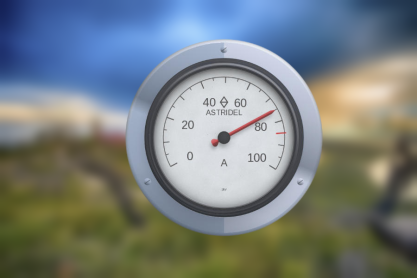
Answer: 75 A
